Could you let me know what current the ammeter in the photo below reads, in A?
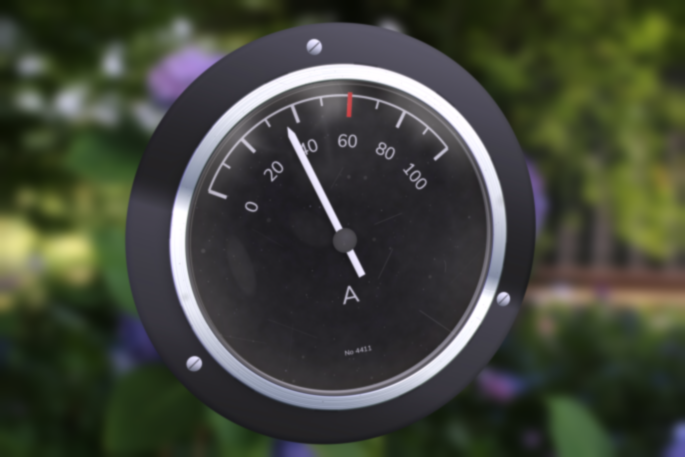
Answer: 35 A
